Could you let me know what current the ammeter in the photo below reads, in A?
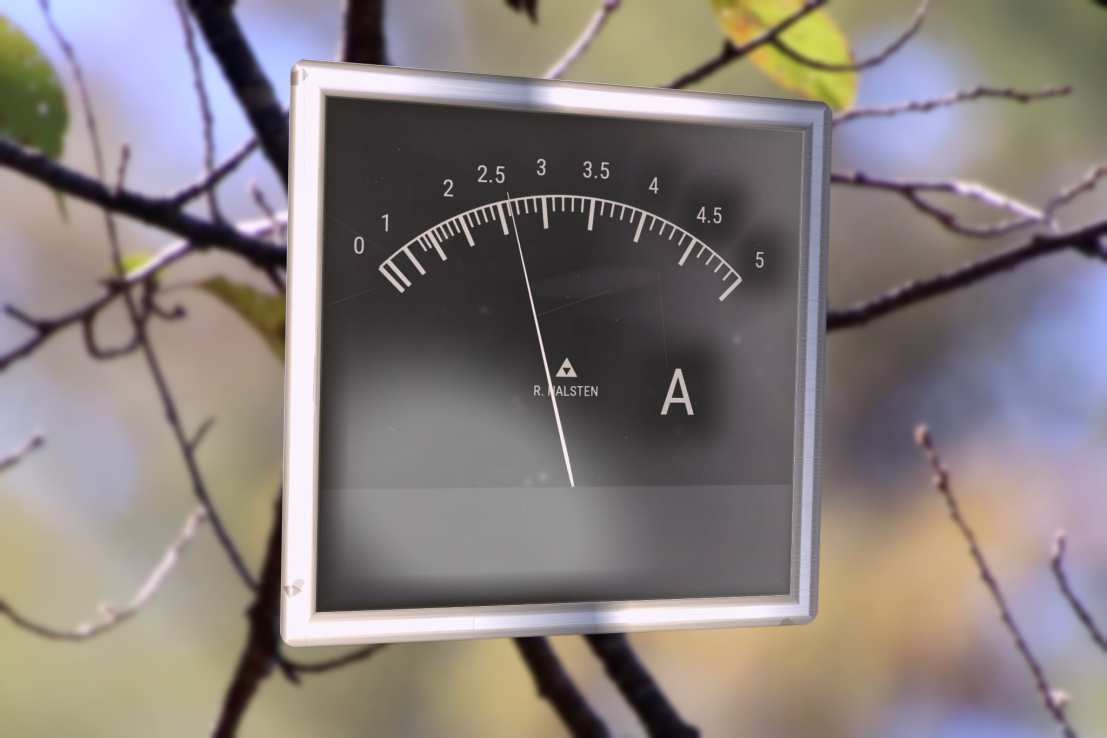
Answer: 2.6 A
